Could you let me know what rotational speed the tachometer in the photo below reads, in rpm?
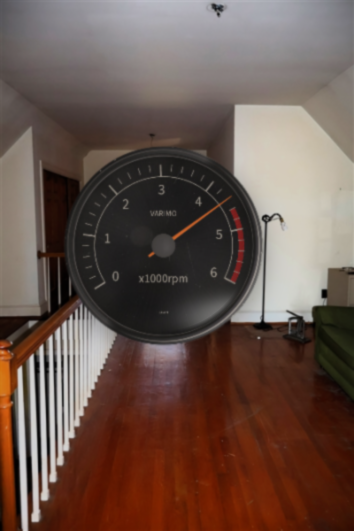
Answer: 4400 rpm
